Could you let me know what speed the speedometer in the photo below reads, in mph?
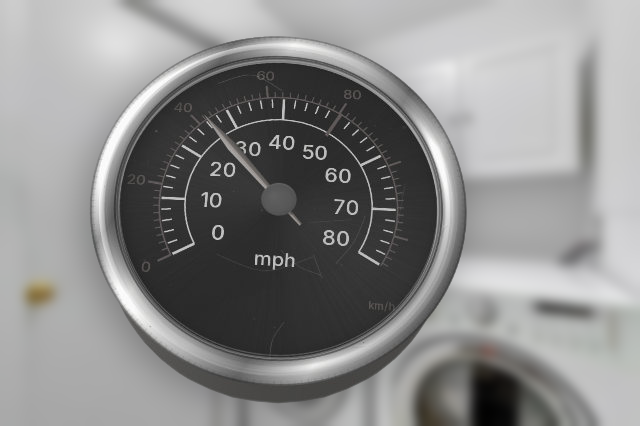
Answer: 26 mph
